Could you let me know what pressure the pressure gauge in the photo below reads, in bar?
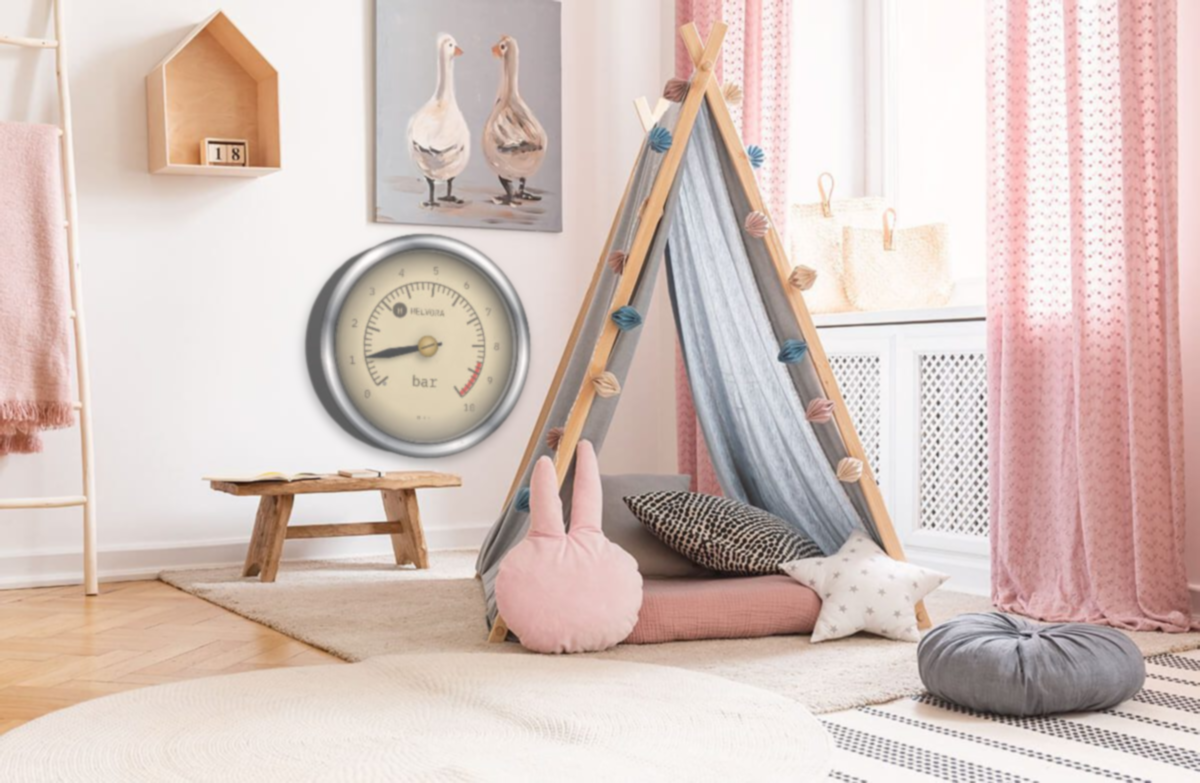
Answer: 1 bar
